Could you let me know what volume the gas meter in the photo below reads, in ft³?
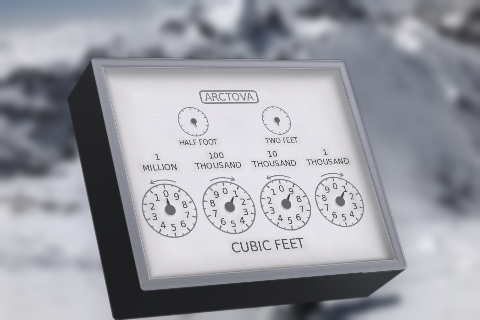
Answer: 9100 ft³
